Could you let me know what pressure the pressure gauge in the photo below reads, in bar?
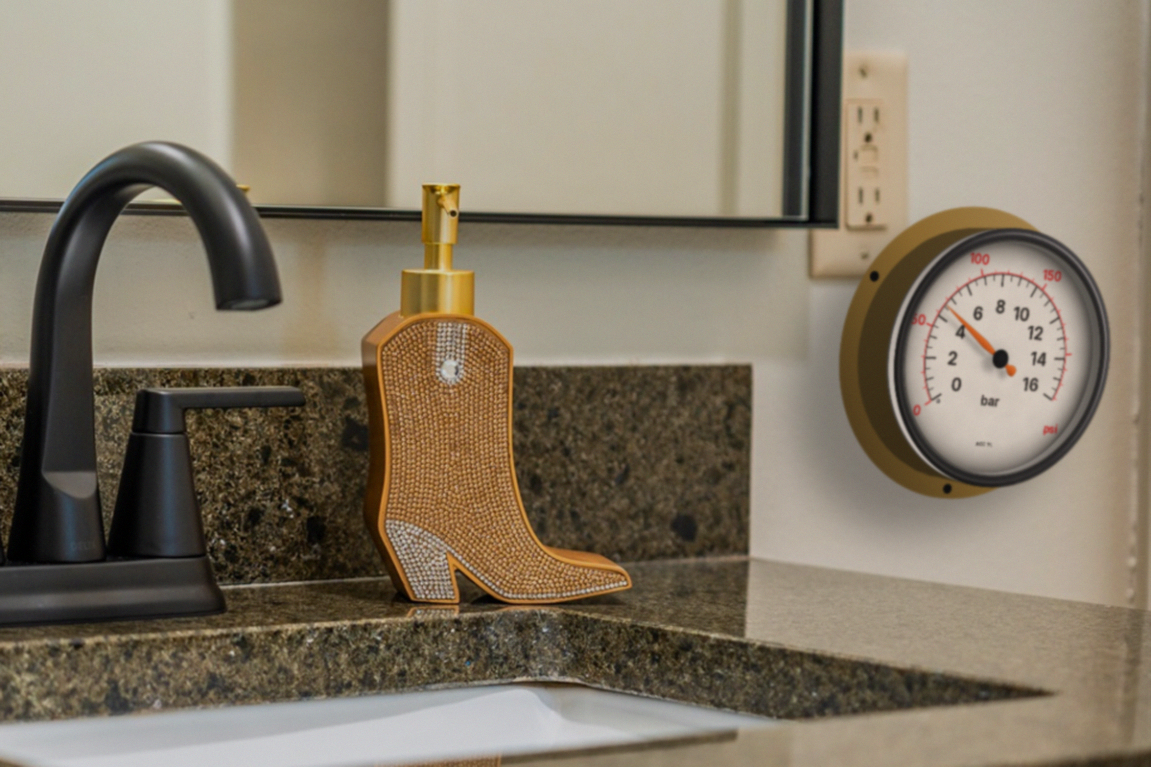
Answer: 4.5 bar
